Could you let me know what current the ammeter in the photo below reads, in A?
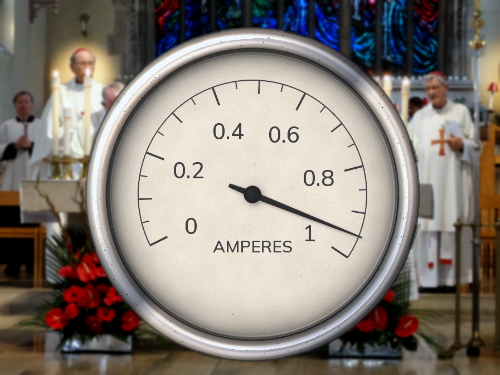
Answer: 0.95 A
